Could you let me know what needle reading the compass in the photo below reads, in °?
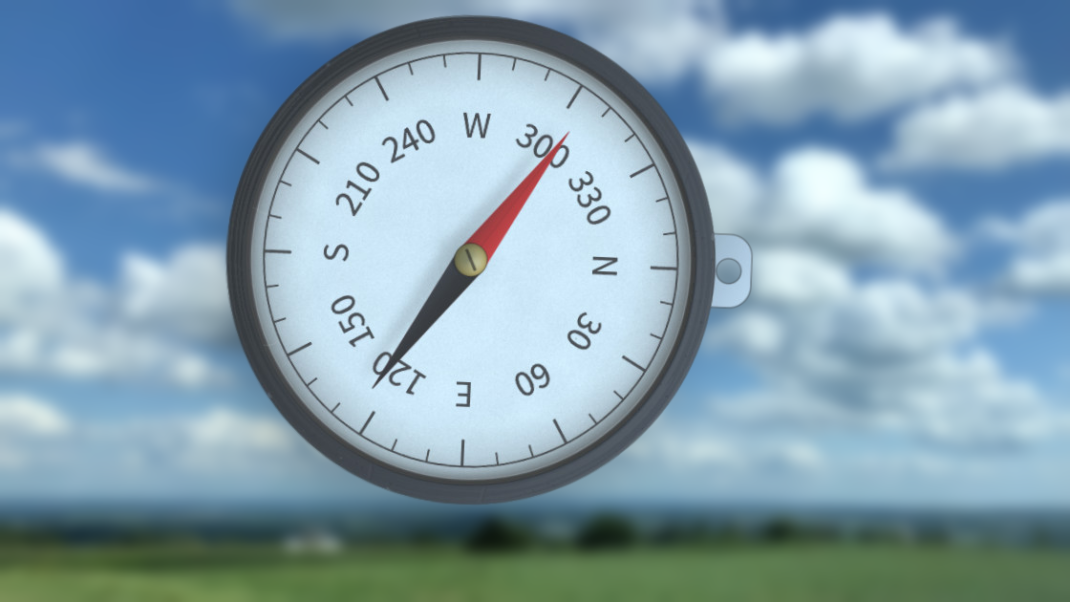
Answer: 305 °
